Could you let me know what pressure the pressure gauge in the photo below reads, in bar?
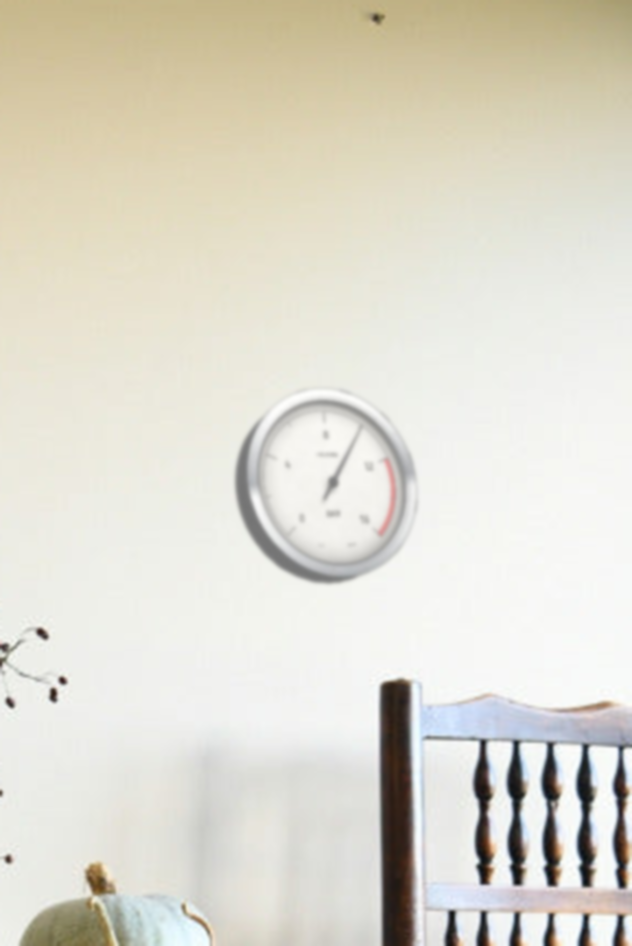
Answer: 10 bar
